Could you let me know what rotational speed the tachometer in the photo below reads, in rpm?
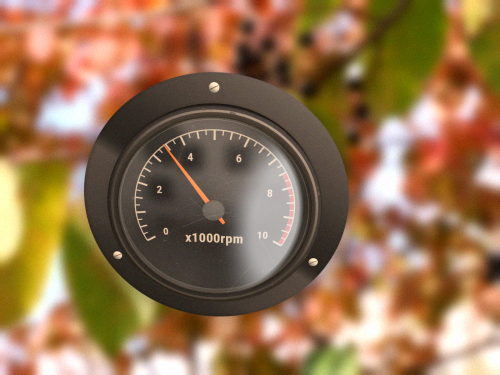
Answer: 3500 rpm
